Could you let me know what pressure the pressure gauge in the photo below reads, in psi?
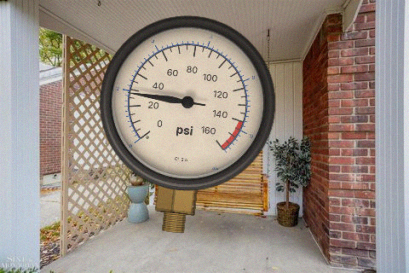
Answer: 27.5 psi
